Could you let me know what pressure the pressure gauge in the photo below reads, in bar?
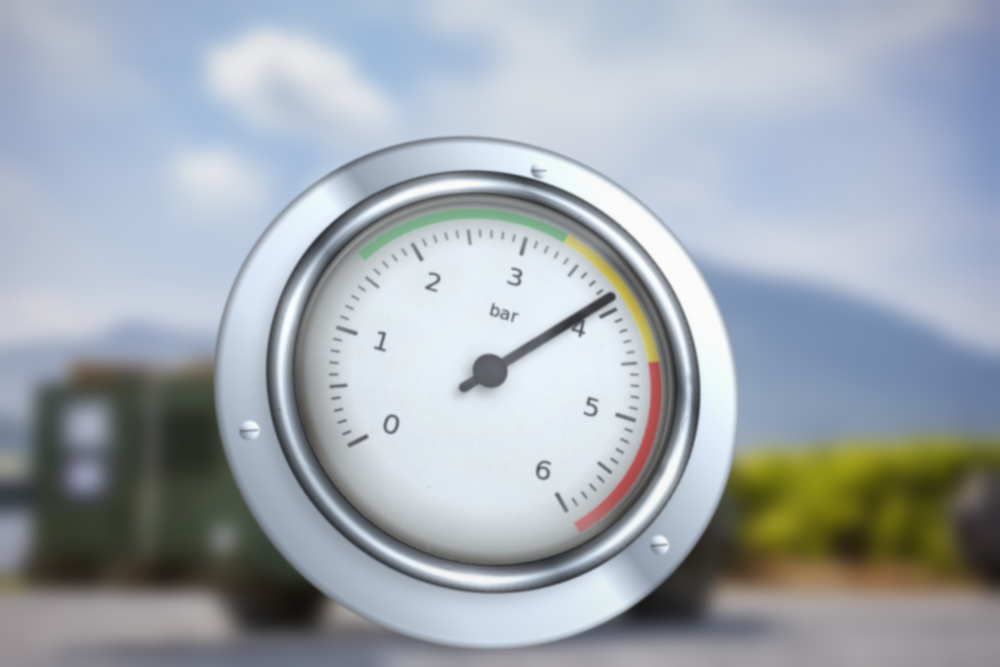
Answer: 3.9 bar
